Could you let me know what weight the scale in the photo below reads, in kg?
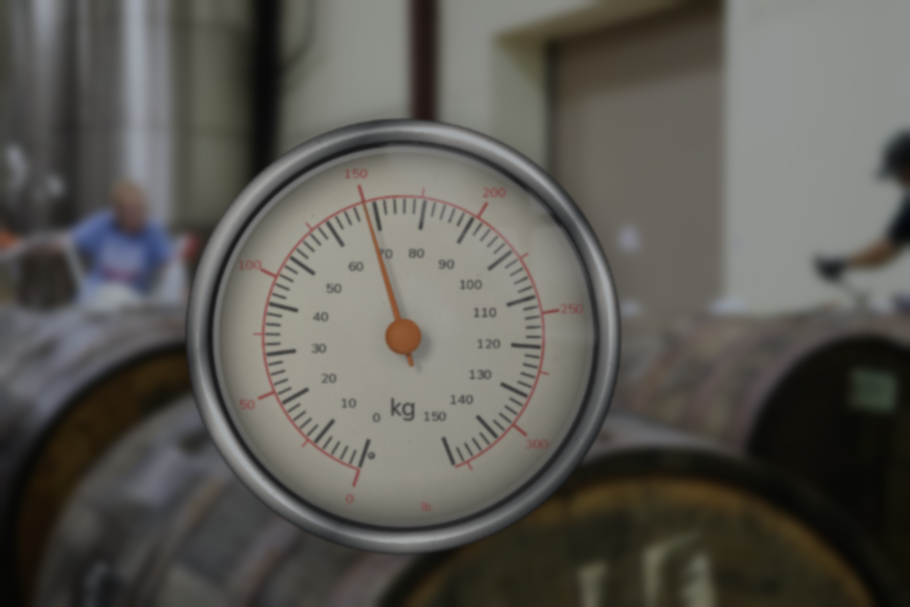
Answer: 68 kg
